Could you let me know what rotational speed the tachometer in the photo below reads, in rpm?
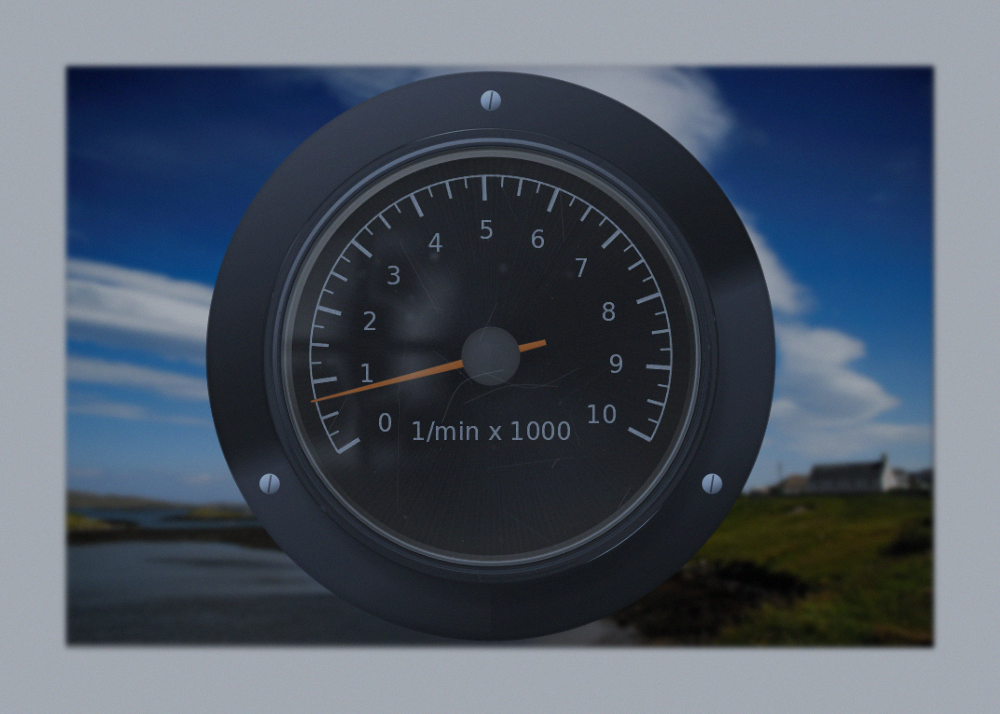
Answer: 750 rpm
